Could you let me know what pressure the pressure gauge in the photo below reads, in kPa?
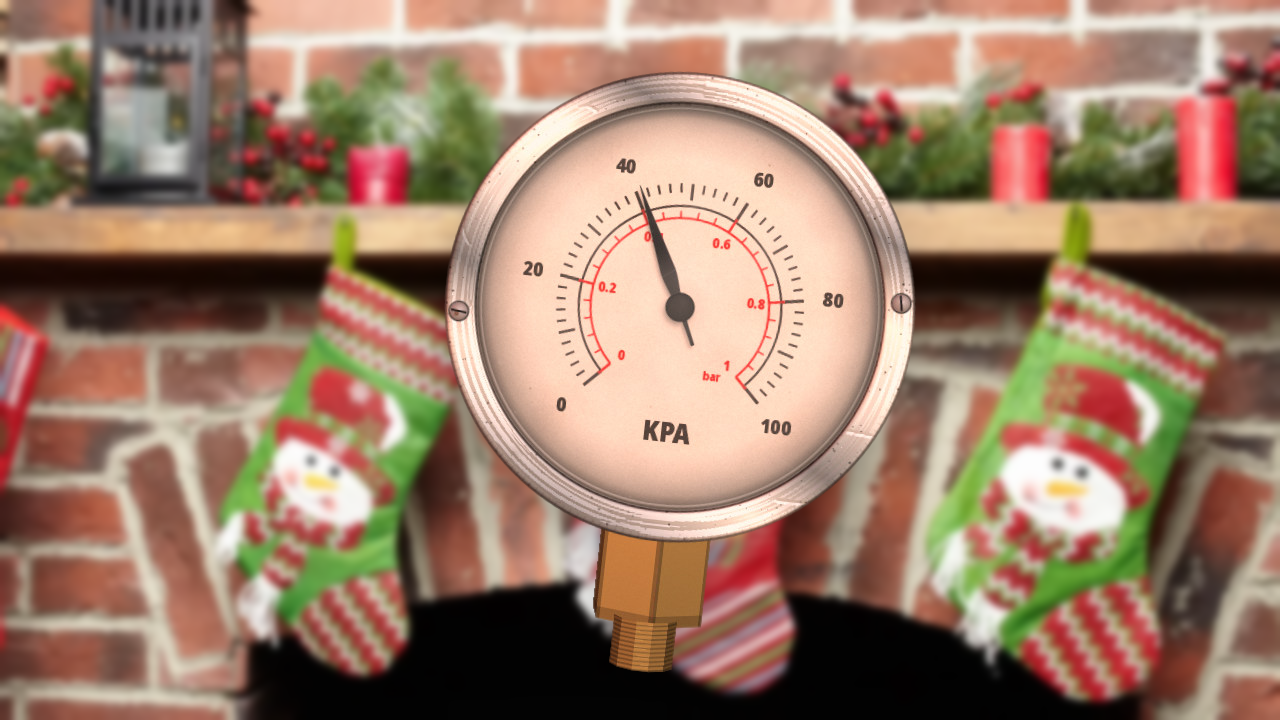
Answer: 41 kPa
